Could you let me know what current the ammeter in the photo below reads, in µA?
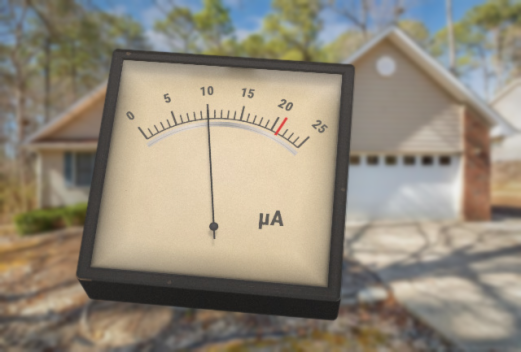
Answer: 10 µA
